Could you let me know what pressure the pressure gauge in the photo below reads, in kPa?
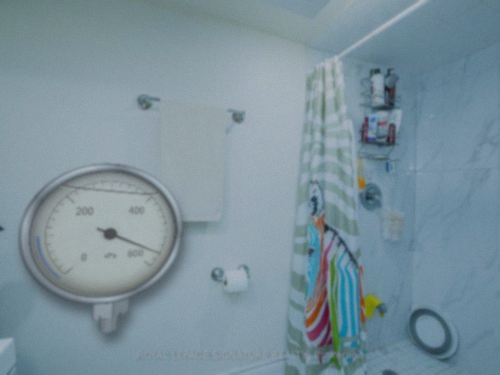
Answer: 560 kPa
